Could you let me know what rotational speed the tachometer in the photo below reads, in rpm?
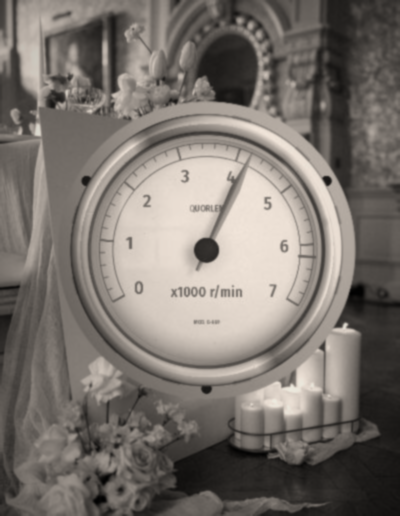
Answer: 4200 rpm
